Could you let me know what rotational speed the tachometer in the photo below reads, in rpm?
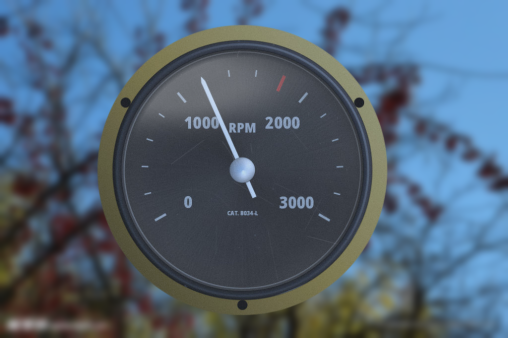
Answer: 1200 rpm
